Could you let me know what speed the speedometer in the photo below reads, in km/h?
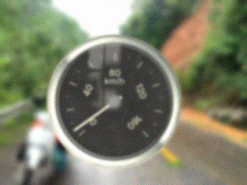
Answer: 5 km/h
